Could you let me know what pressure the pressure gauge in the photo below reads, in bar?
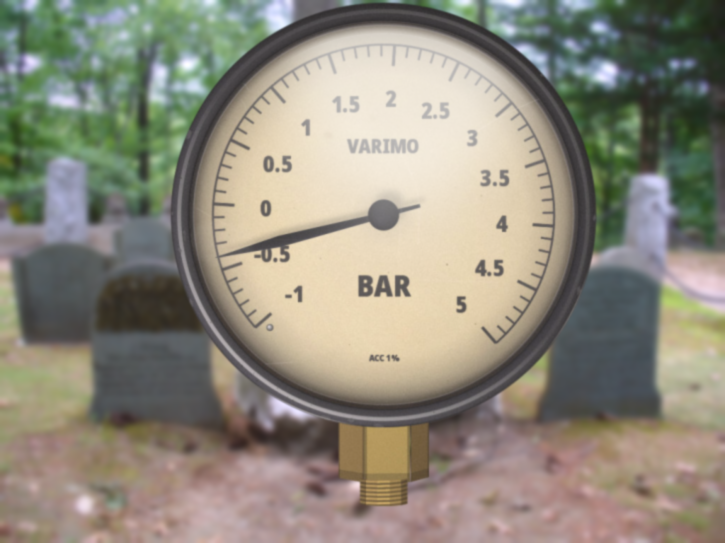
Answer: -0.4 bar
